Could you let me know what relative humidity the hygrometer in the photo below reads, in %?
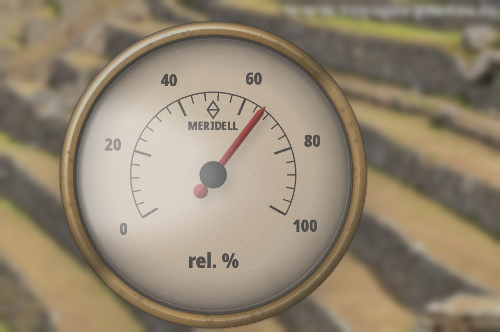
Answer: 66 %
